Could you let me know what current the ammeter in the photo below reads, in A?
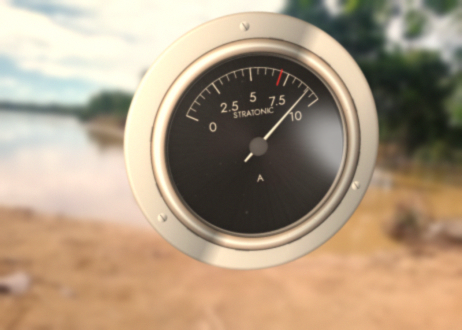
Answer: 9 A
